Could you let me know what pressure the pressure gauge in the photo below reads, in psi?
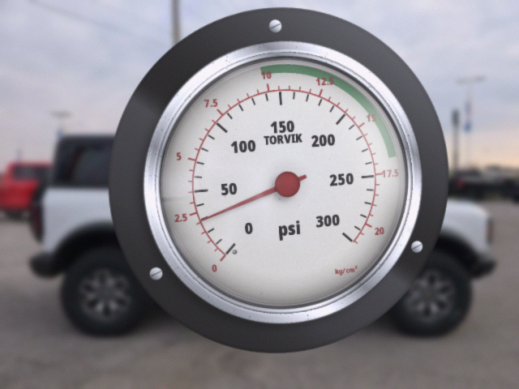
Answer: 30 psi
